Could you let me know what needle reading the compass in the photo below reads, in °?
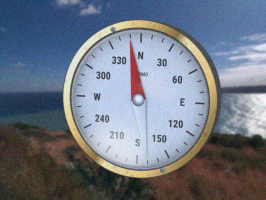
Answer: 350 °
